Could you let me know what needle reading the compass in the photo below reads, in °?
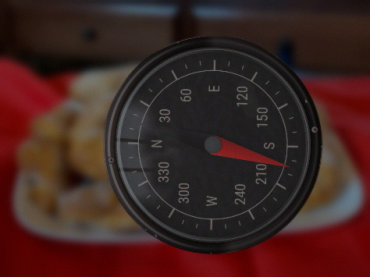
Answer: 195 °
